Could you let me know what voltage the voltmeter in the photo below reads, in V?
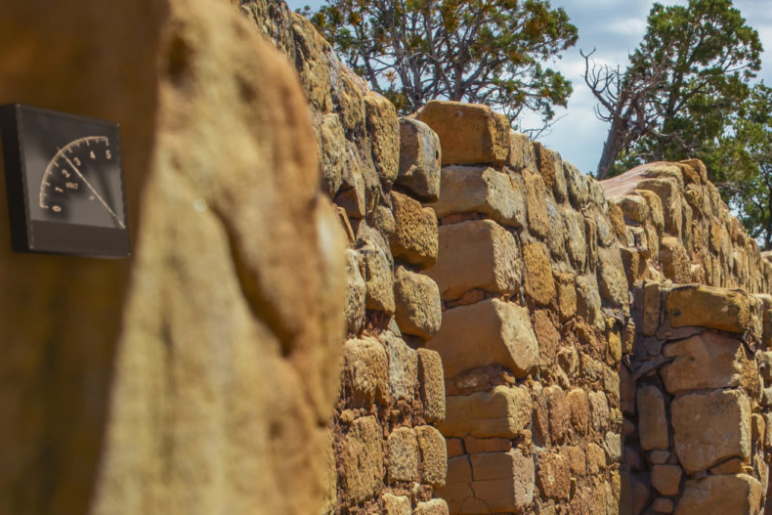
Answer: 2.5 V
